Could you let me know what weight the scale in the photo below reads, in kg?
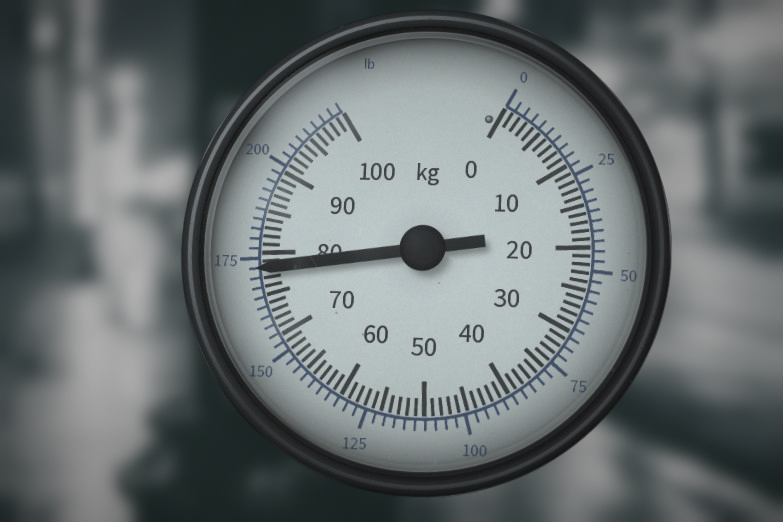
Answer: 78 kg
